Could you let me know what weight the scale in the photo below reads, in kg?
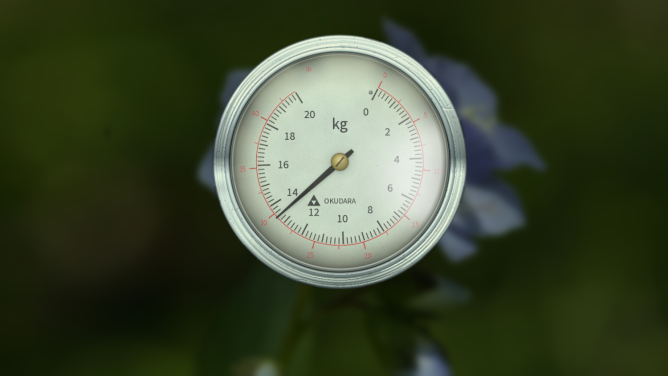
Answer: 13.4 kg
